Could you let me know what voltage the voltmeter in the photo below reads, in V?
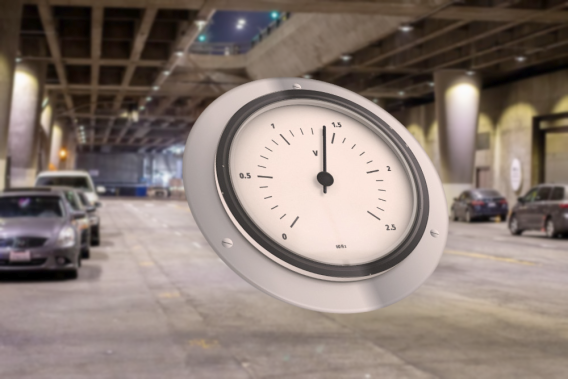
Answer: 1.4 V
